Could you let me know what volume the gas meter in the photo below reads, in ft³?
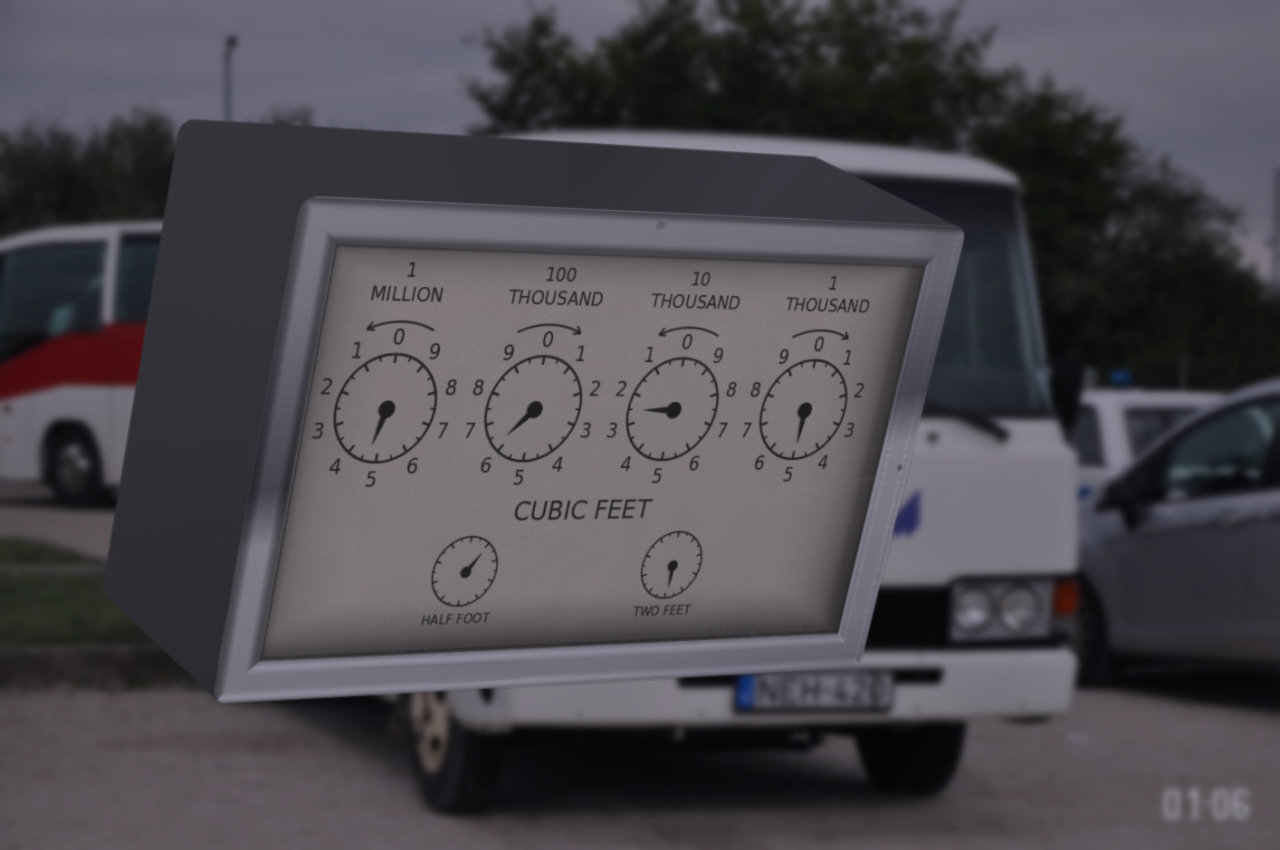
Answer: 462500 ft³
